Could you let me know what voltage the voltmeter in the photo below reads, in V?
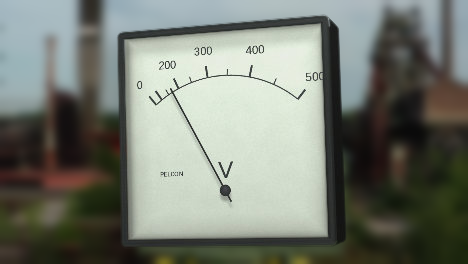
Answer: 175 V
